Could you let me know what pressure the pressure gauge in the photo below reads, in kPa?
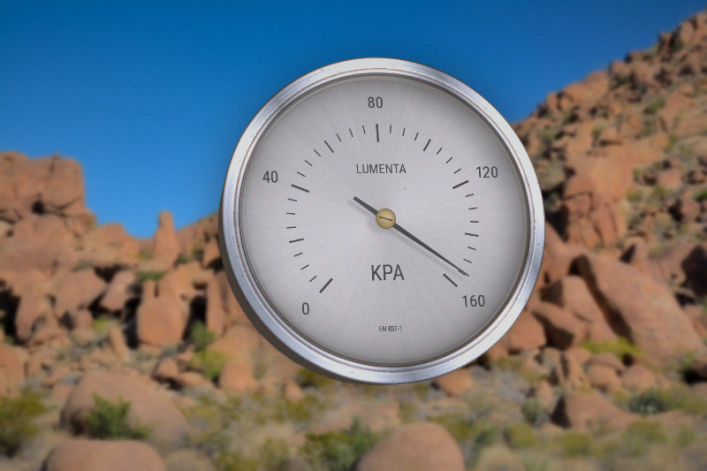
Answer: 155 kPa
